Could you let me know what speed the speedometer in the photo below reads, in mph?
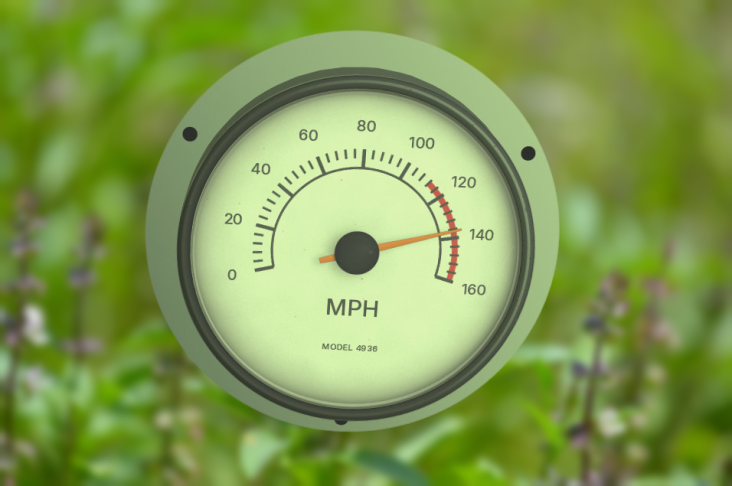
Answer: 136 mph
